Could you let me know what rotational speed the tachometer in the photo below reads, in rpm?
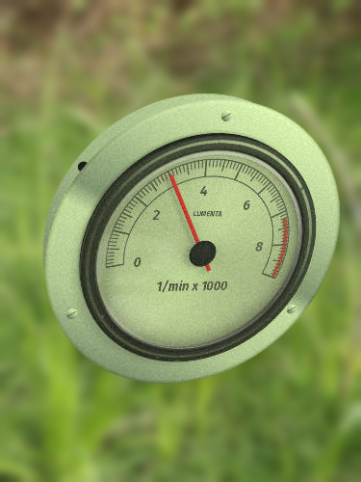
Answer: 3000 rpm
